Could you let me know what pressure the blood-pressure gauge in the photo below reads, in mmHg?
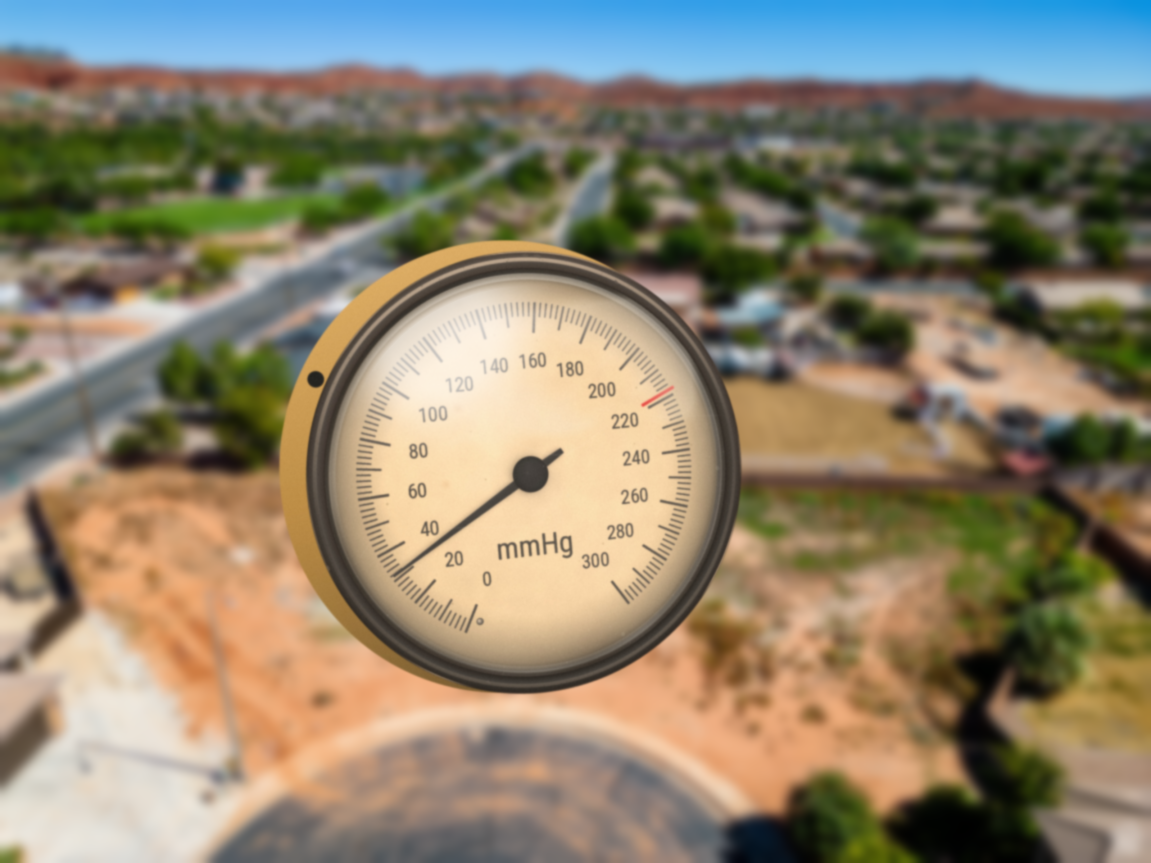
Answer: 32 mmHg
